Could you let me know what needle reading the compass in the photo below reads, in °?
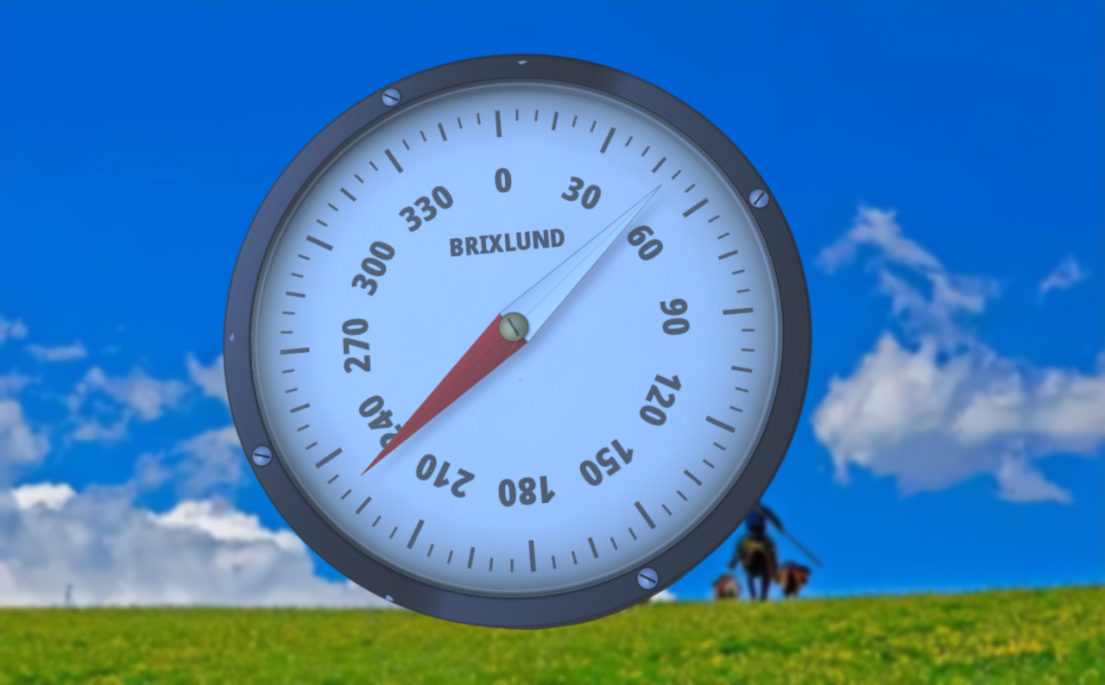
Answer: 230 °
